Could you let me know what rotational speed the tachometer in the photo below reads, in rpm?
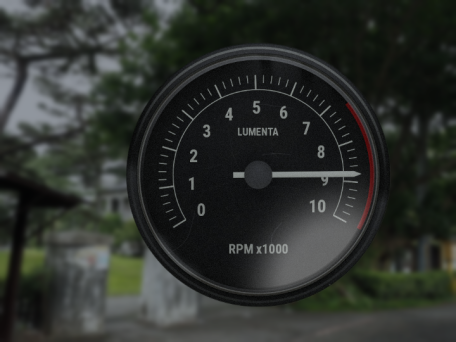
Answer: 8800 rpm
